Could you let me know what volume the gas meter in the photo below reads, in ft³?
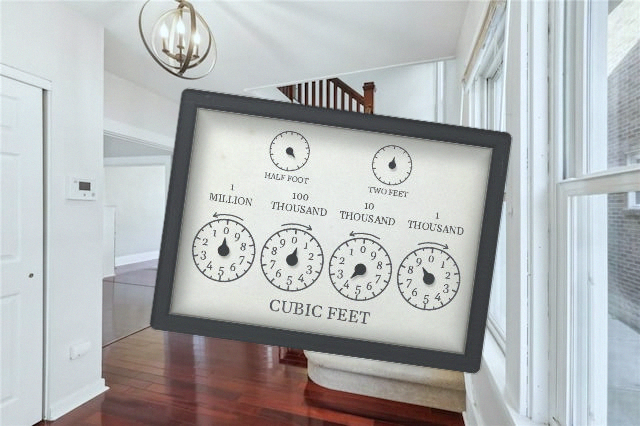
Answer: 3900 ft³
